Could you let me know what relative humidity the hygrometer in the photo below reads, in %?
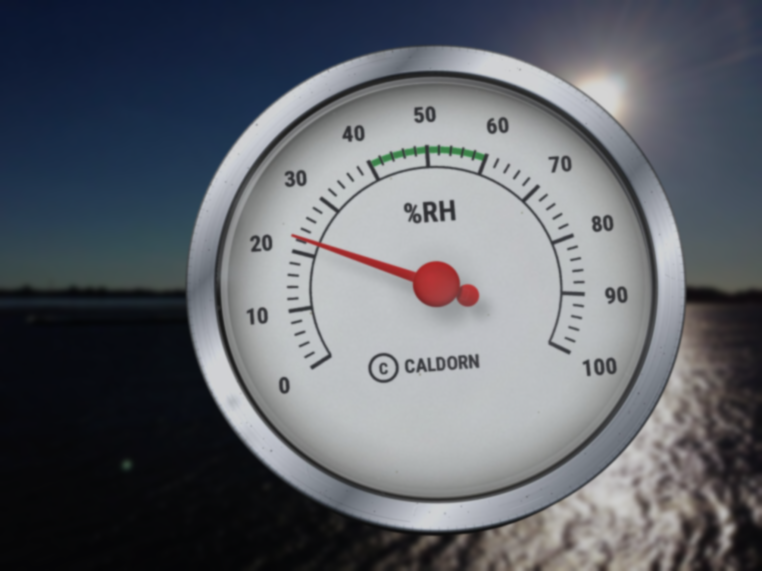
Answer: 22 %
